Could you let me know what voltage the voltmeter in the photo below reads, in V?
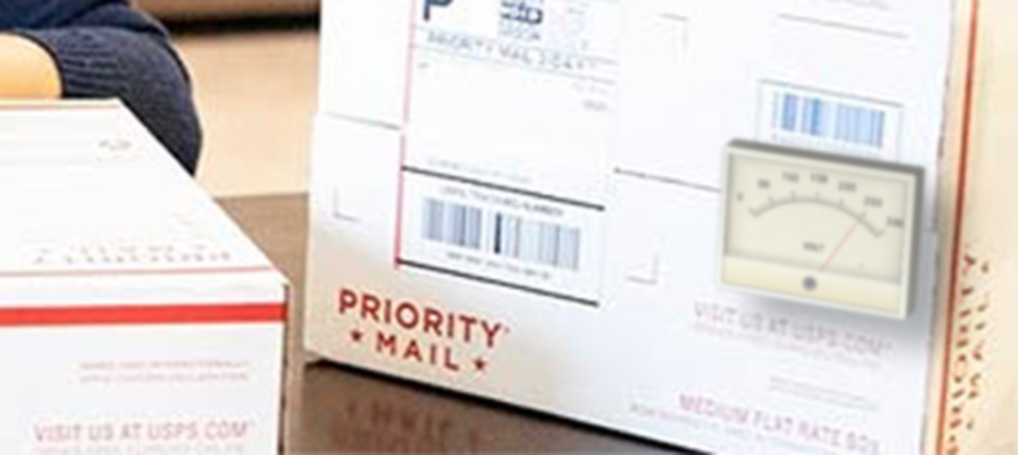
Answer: 250 V
